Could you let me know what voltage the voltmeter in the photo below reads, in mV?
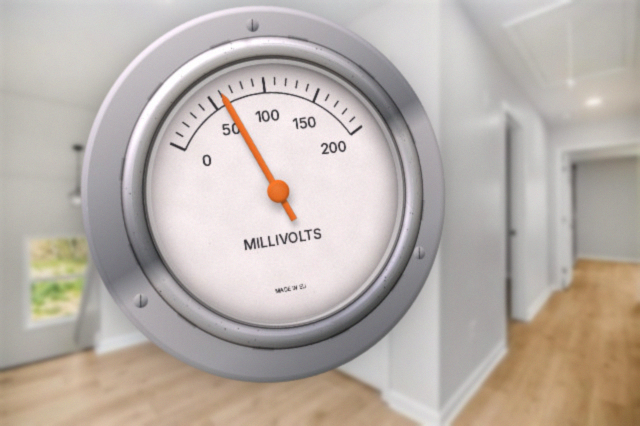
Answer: 60 mV
